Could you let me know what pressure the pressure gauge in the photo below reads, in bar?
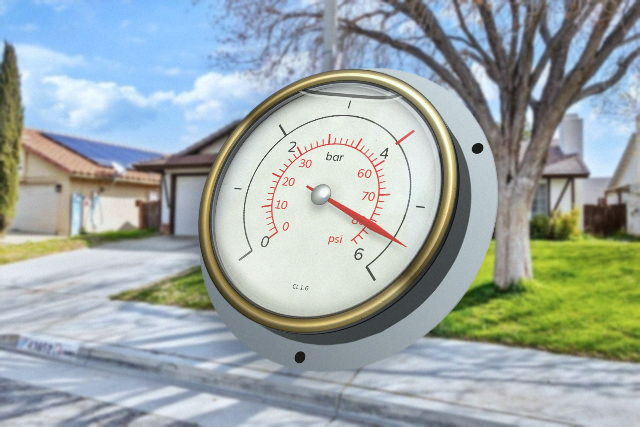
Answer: 5.5 bar
